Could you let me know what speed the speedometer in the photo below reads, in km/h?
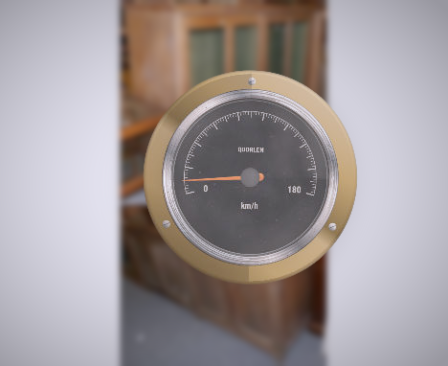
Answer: 10 km/h
